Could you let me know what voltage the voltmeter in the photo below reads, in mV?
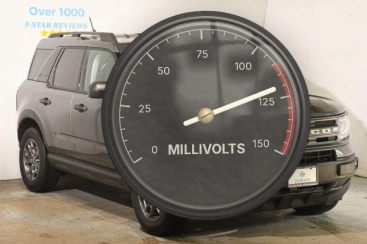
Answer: 120 mV
